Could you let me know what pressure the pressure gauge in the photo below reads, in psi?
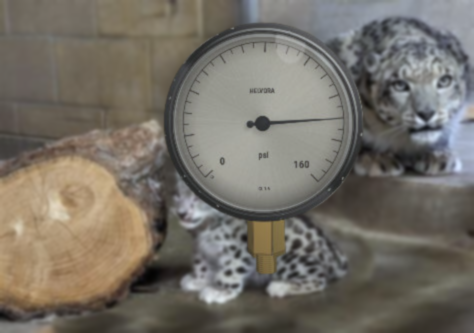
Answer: 130 psi
